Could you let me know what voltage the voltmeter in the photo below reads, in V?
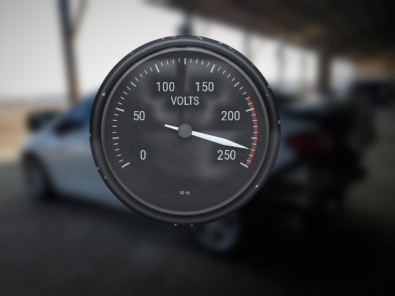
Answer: 235 V
